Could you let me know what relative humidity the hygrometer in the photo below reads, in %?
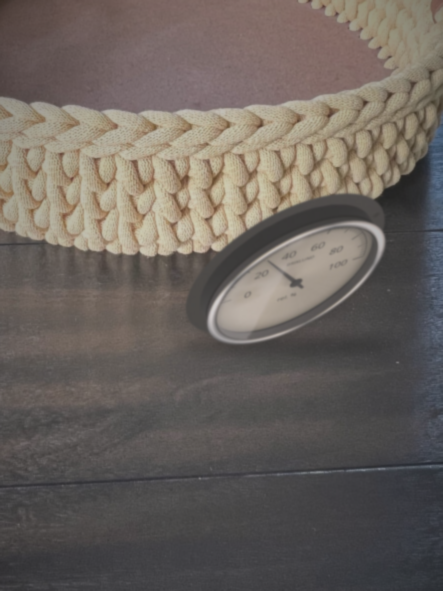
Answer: 30 %
